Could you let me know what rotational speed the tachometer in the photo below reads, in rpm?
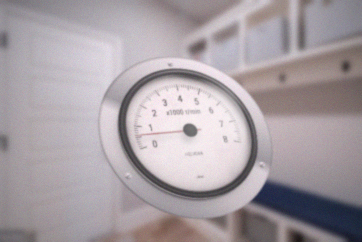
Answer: 500 rpm
